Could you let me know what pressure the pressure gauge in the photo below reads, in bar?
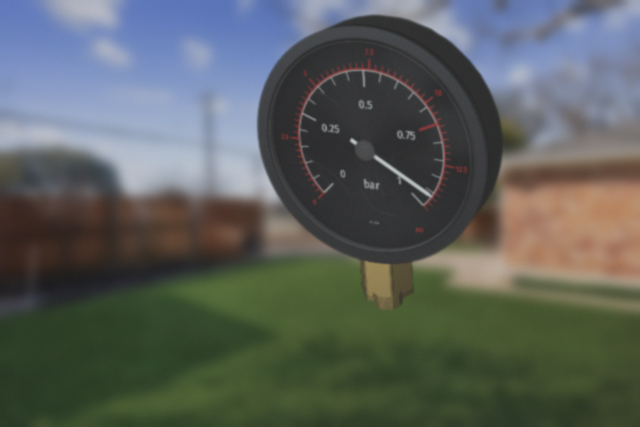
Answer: 0.95 bar
